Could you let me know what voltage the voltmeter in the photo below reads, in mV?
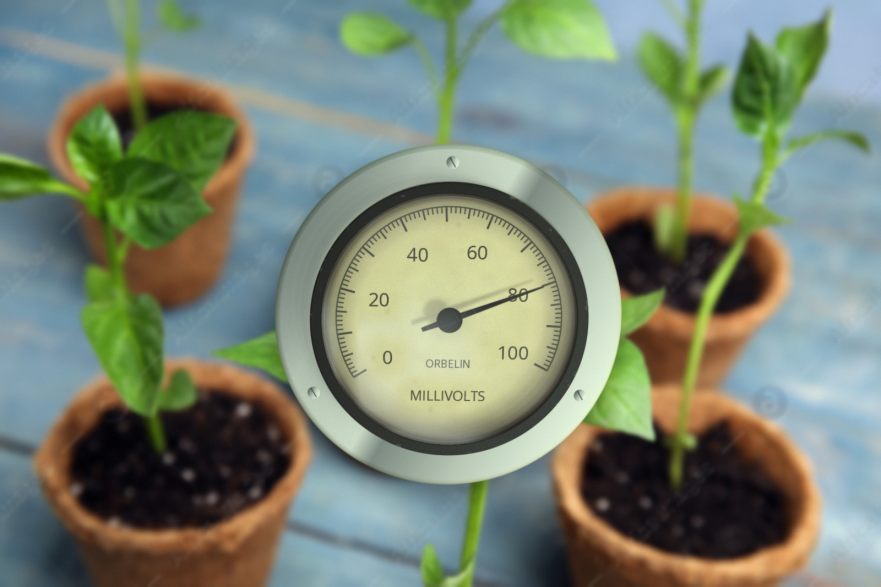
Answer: 80 mV
